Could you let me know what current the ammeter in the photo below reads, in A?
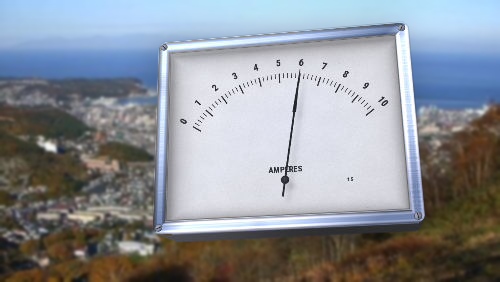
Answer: 6 A
